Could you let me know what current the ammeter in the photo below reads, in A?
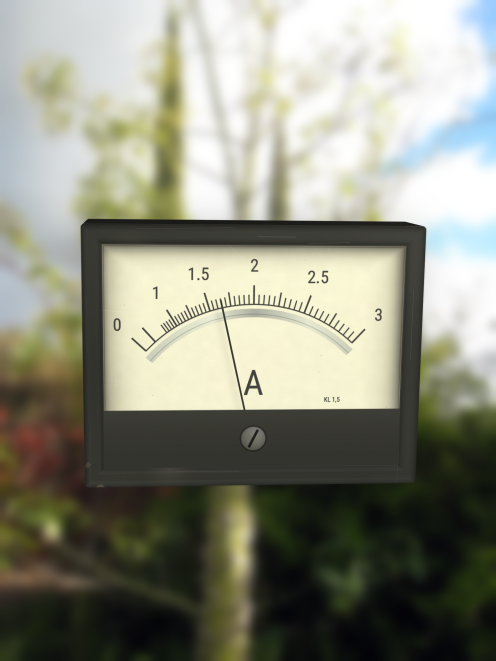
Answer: 1.65 A
